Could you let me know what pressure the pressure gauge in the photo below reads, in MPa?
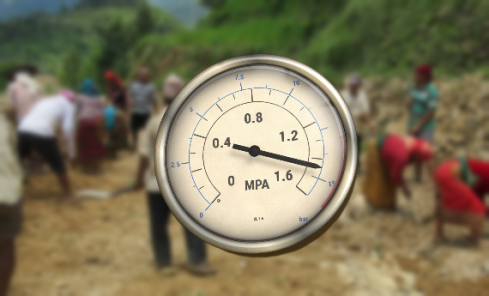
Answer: 1.45 MPa
